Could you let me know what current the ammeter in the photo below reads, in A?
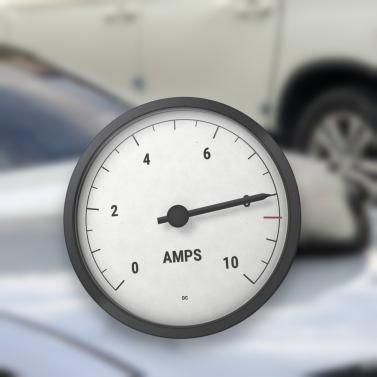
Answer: 8 A
